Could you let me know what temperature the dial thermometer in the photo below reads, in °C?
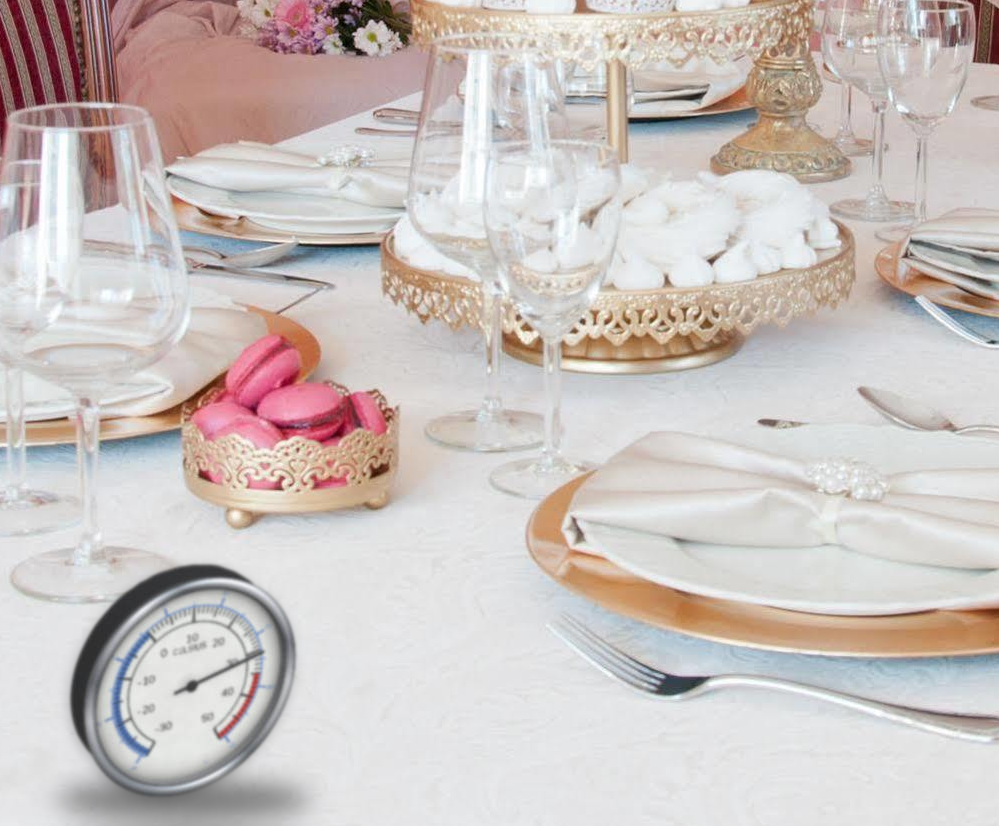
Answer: 30 °C
